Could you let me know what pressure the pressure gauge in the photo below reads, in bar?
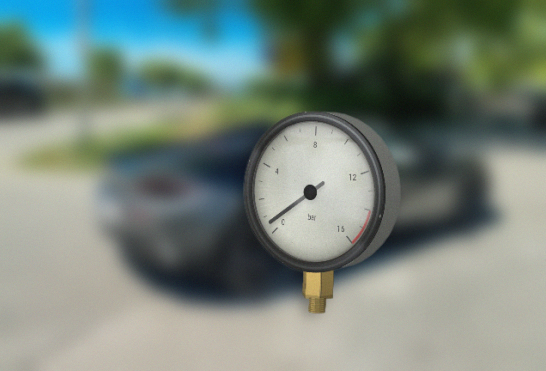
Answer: 0.5 bar
